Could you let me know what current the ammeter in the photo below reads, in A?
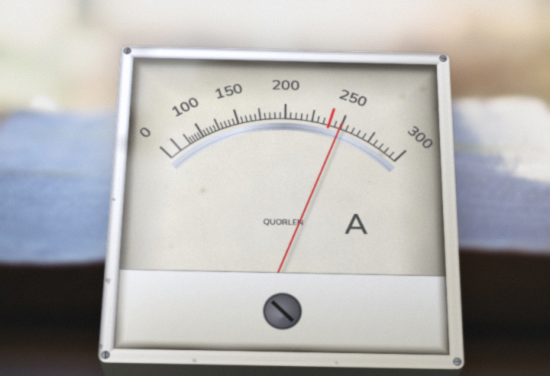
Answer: 250 A
